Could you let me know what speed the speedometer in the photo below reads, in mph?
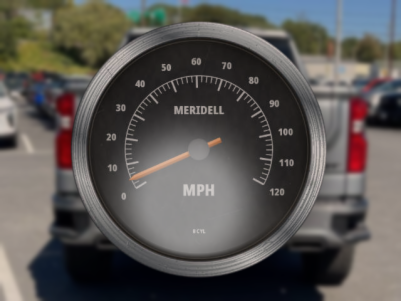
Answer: 4 mph
